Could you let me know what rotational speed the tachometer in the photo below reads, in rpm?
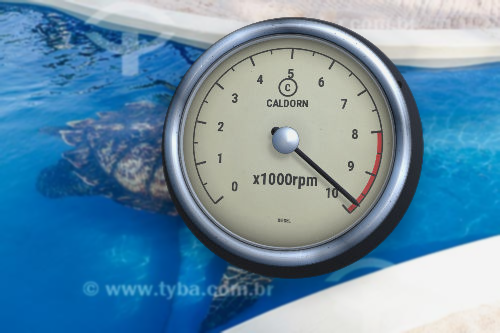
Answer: 9750 rpm
